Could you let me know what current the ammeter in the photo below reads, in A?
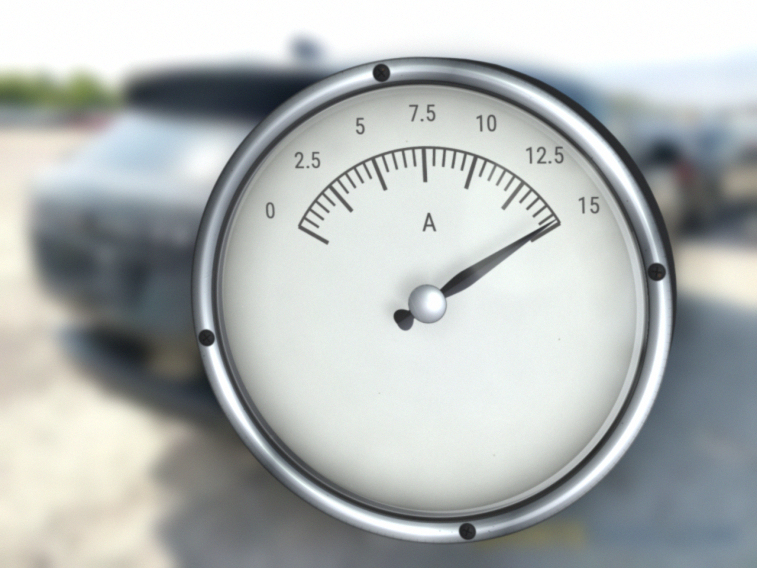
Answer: 14.75 A
